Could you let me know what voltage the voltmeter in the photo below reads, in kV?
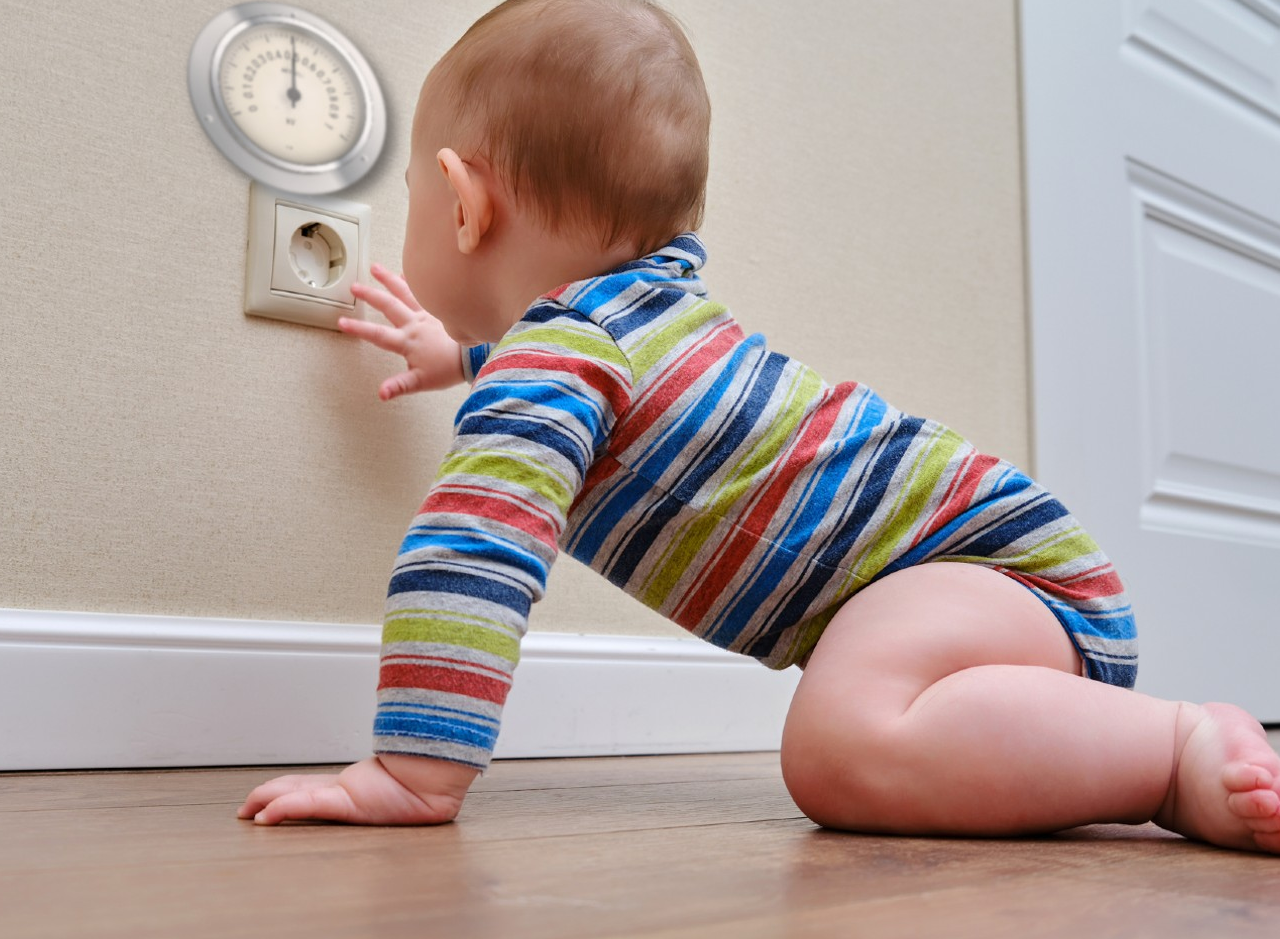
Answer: 0.5 kV
